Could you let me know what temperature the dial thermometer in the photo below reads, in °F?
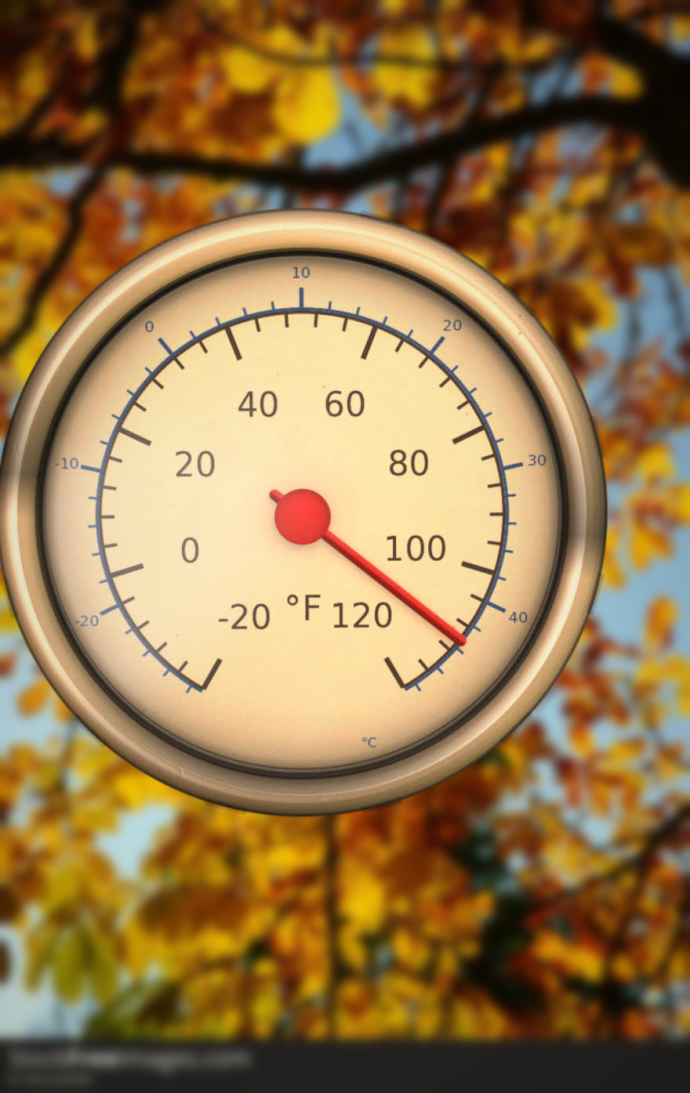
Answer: 110 °F
